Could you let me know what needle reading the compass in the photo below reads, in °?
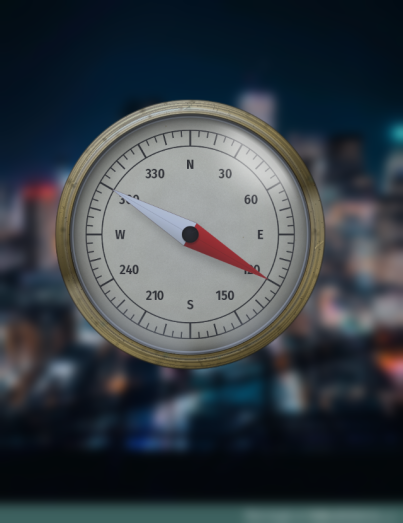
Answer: 120 °
